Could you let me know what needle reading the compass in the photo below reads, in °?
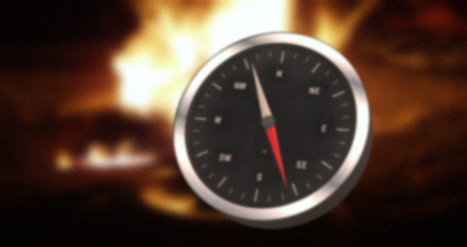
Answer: 155 °
